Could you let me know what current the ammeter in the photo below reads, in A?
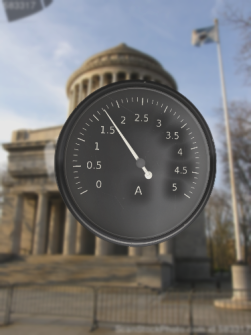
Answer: 1.7 A
